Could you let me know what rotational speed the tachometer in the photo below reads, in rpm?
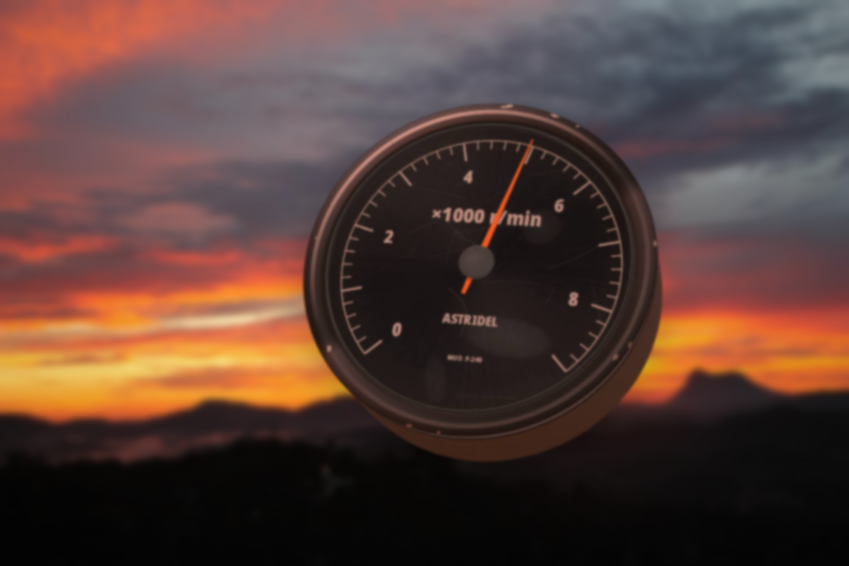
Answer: 5000 rpm
